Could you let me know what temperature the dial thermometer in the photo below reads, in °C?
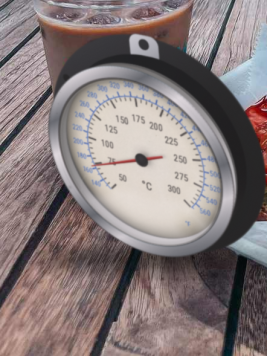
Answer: 75 °C
